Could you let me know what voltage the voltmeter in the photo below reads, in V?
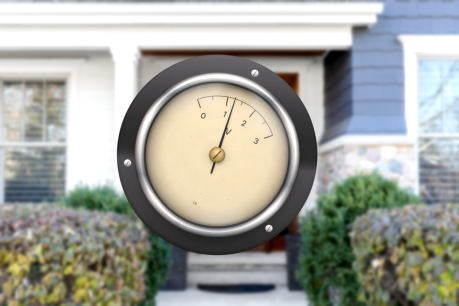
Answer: 1.25 V
